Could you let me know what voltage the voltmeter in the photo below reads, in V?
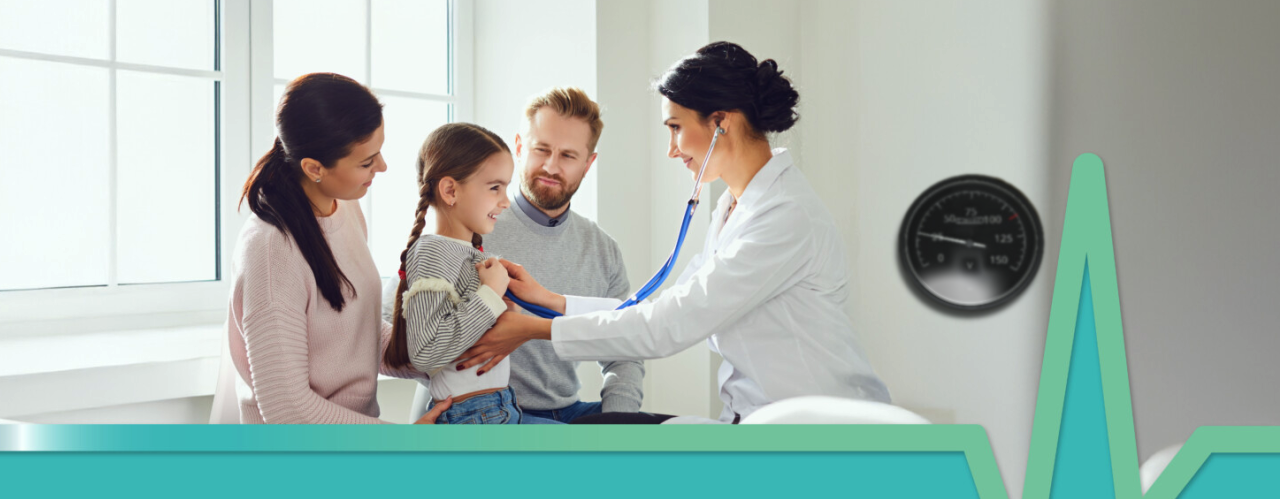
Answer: 25 V
